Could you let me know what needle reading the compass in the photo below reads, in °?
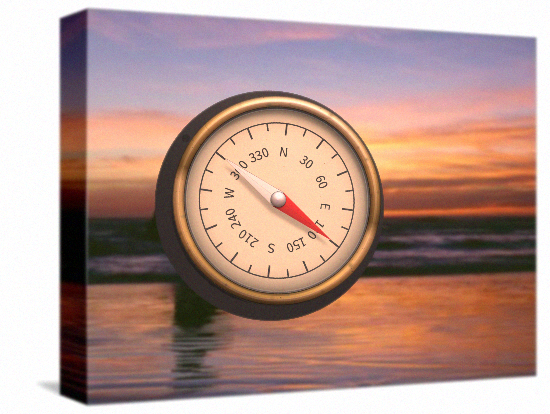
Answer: 120 °
